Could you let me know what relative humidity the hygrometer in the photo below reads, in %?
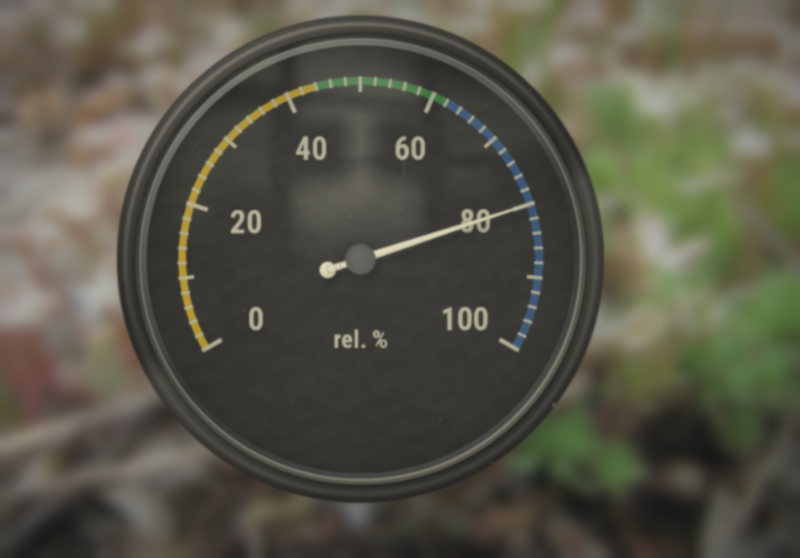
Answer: 80 %
